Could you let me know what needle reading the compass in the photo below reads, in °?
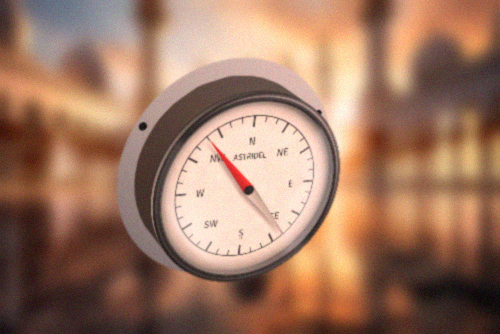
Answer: 320 °
